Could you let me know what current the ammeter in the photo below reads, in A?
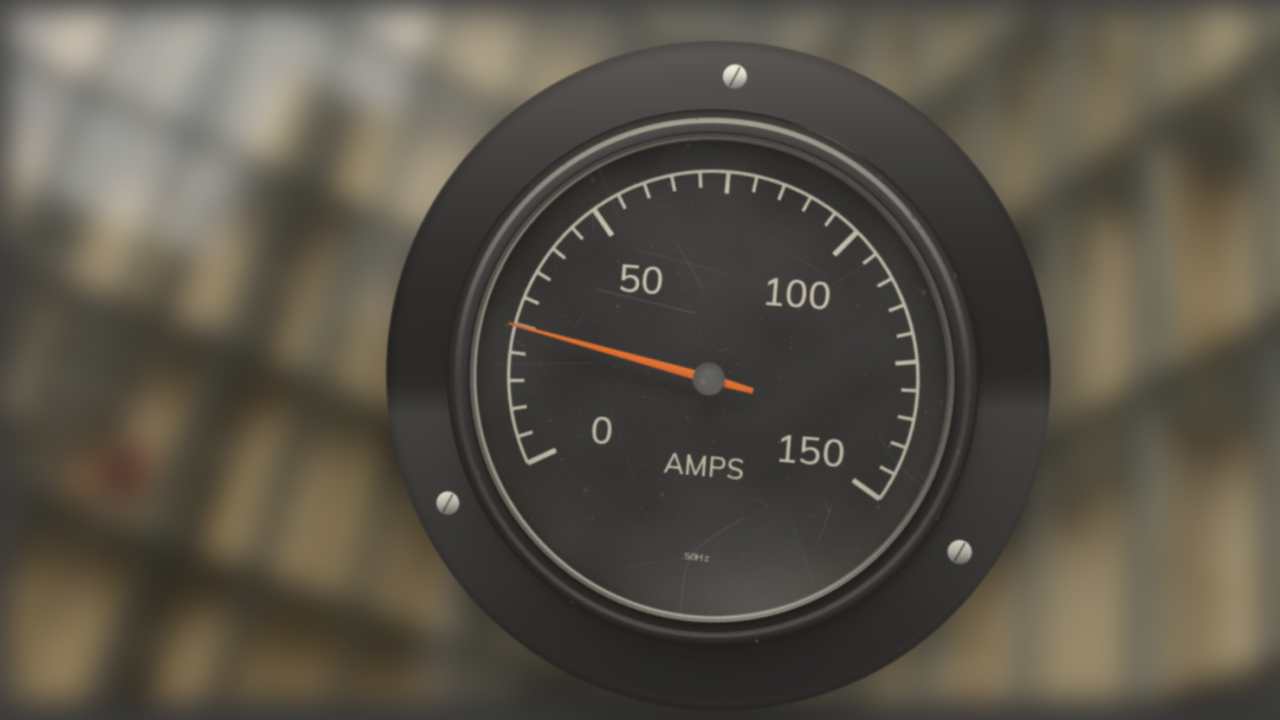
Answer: 25 A
